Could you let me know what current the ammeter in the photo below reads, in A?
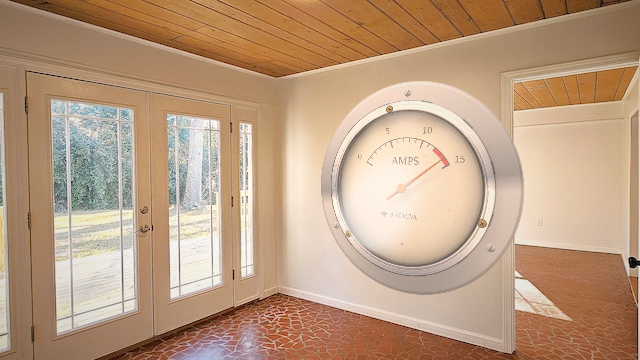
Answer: 14 A
